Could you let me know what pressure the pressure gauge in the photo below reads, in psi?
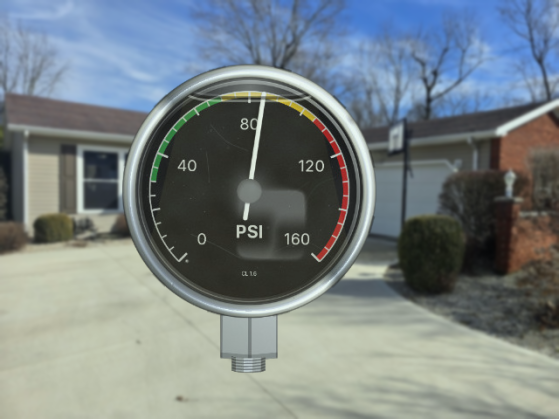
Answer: 85 psi
